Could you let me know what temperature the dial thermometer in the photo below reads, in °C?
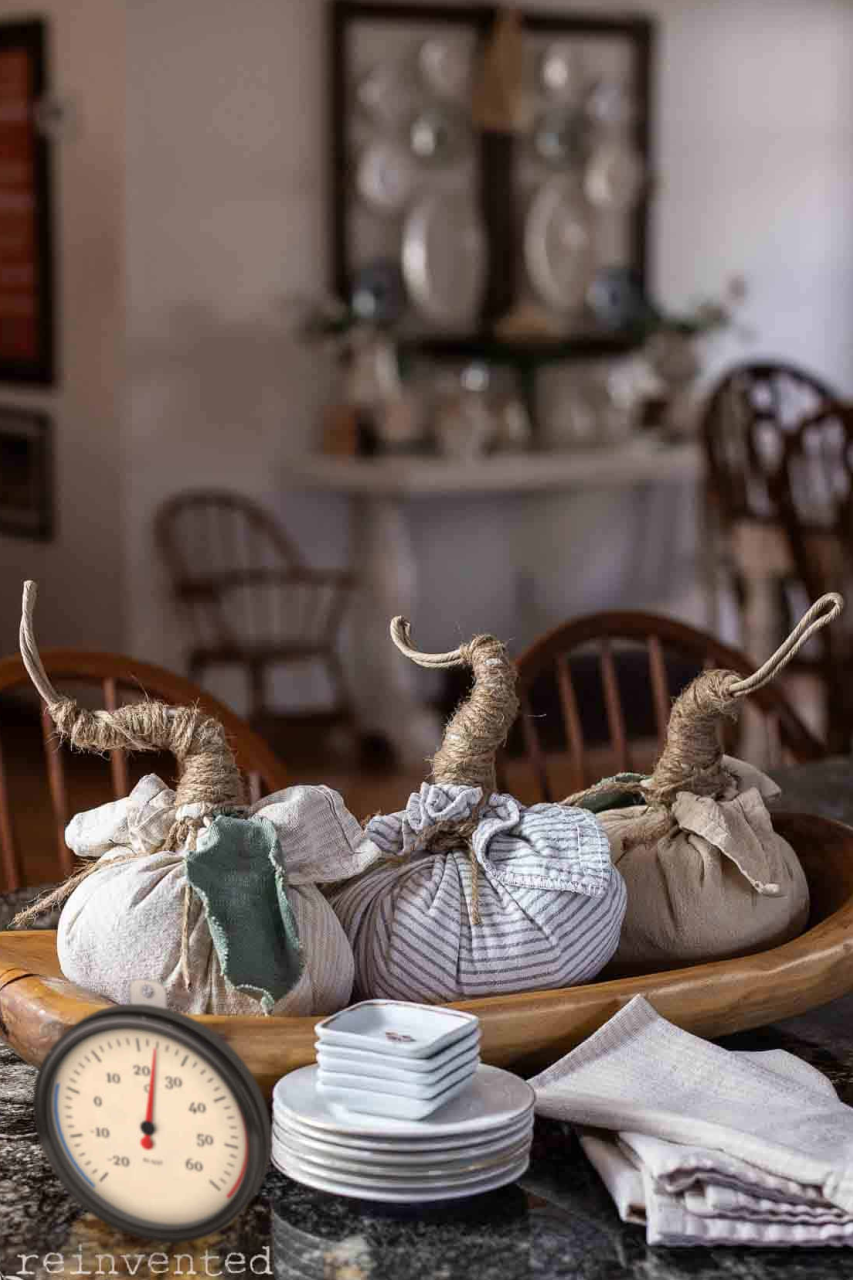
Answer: 24 °C
